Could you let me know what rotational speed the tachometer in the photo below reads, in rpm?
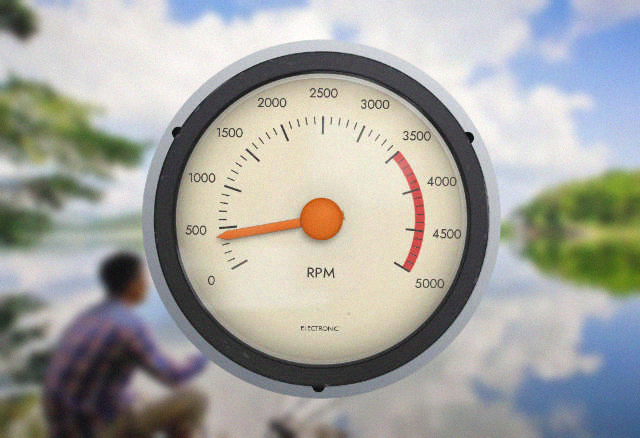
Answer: 400 rpm
